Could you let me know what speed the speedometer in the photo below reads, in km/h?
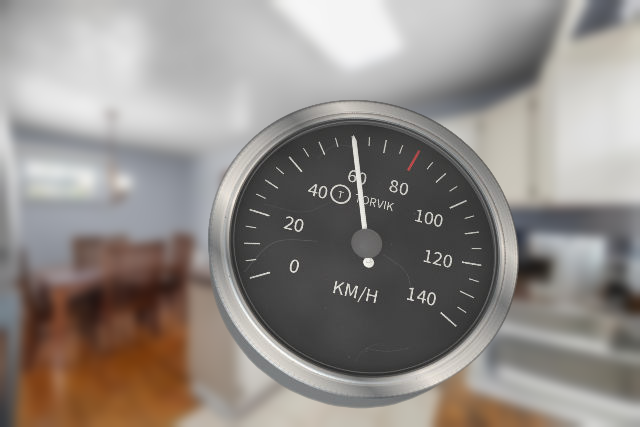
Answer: 60 km/h
